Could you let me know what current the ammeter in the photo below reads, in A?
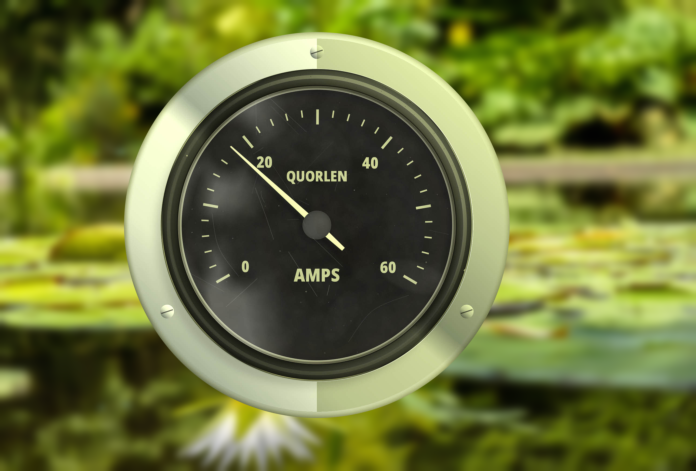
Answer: 18 A
